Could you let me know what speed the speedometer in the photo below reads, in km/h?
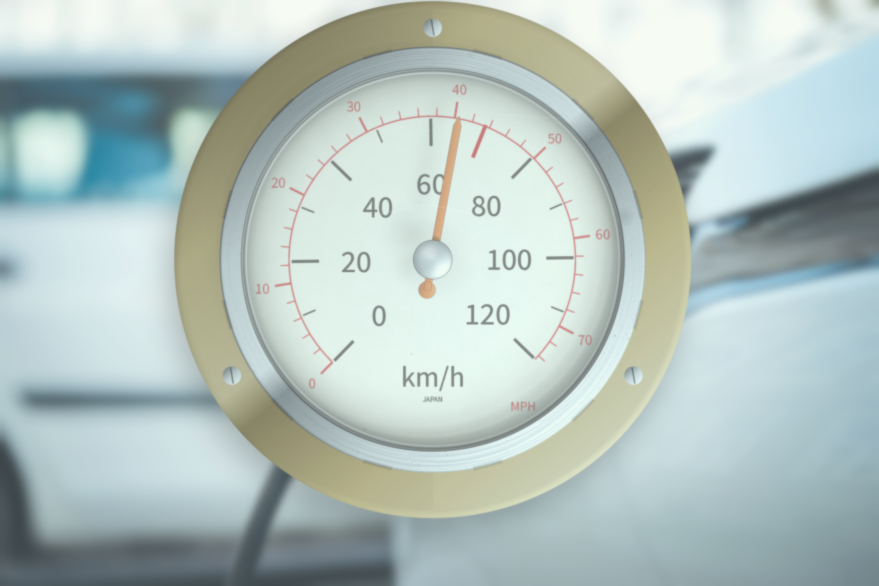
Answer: 65 km/h
